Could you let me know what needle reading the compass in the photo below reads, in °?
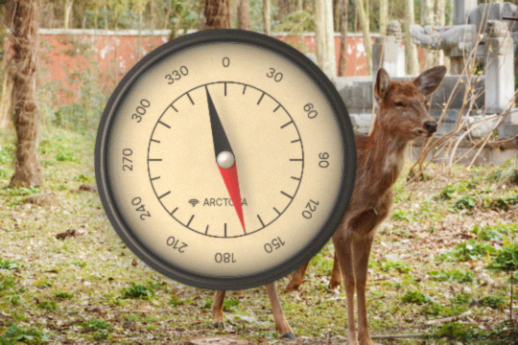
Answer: 165 °
